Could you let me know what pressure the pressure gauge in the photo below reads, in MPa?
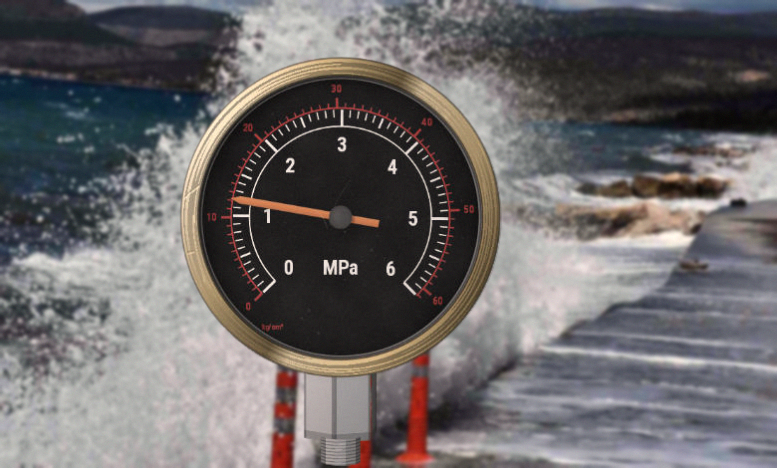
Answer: 1.2 MPa
